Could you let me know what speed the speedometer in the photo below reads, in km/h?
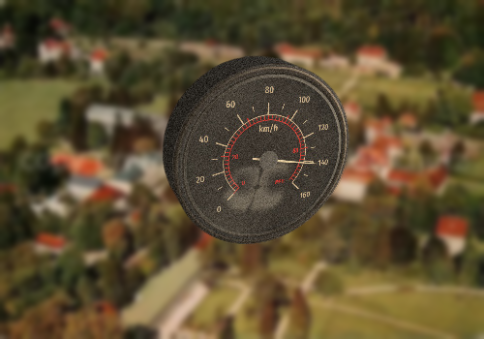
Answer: 140 km/h
